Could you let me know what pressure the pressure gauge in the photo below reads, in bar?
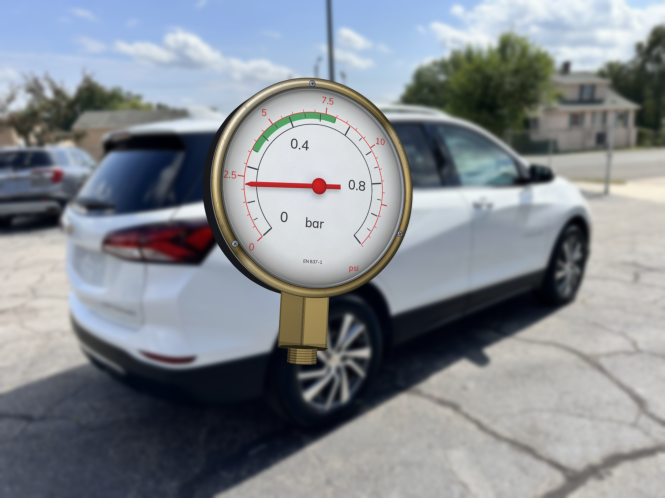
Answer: 0.15 bar
